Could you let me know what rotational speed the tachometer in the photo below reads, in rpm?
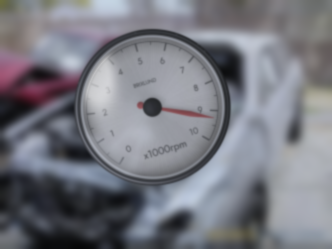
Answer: 9250 rpm
